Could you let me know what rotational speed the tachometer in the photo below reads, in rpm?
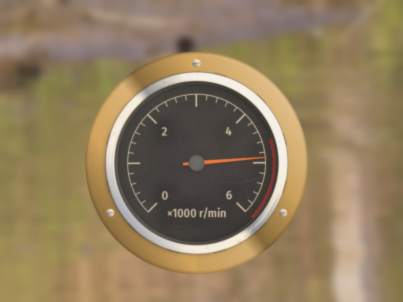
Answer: 4900 rpm
